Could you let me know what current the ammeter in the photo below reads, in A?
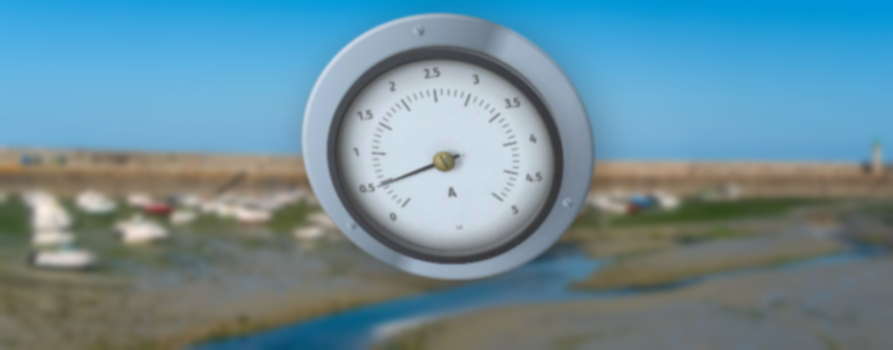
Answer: 0.5 A
